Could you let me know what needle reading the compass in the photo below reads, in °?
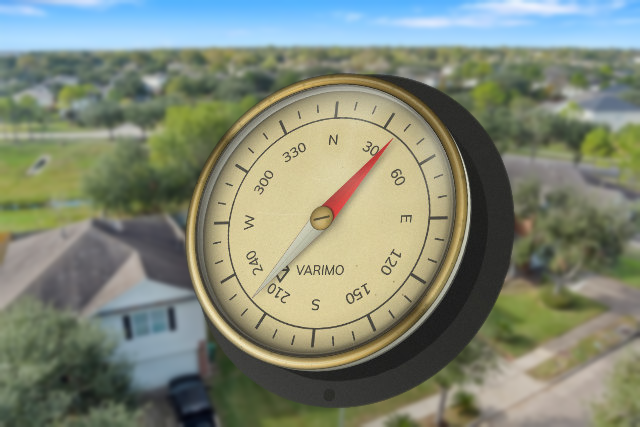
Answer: 40 °
